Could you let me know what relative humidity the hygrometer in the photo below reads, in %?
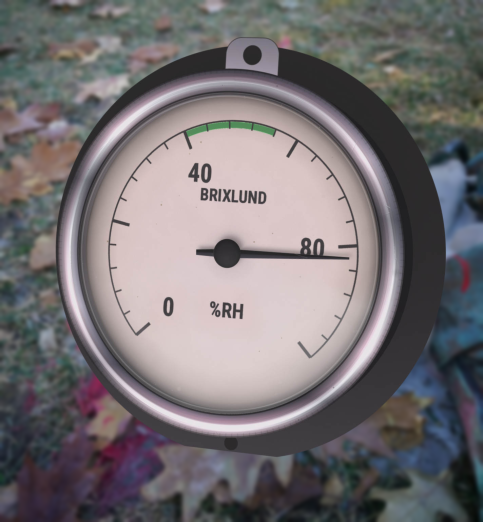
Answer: 82 %
